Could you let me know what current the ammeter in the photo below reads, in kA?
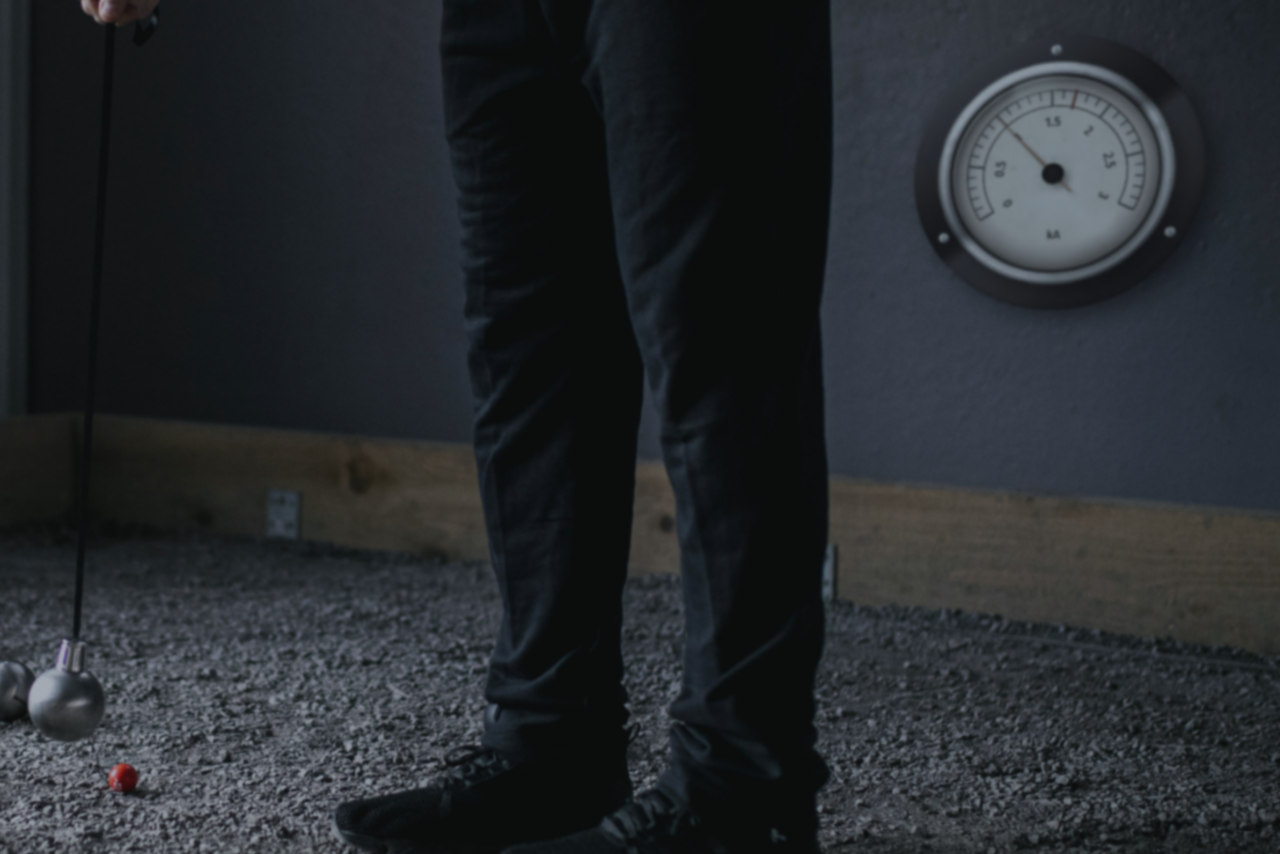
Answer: 1 kA
